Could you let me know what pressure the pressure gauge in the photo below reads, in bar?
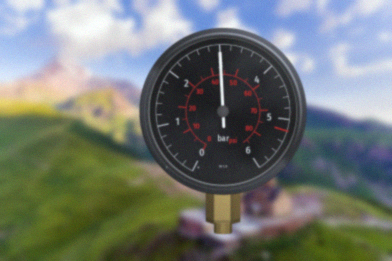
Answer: 3 bar
